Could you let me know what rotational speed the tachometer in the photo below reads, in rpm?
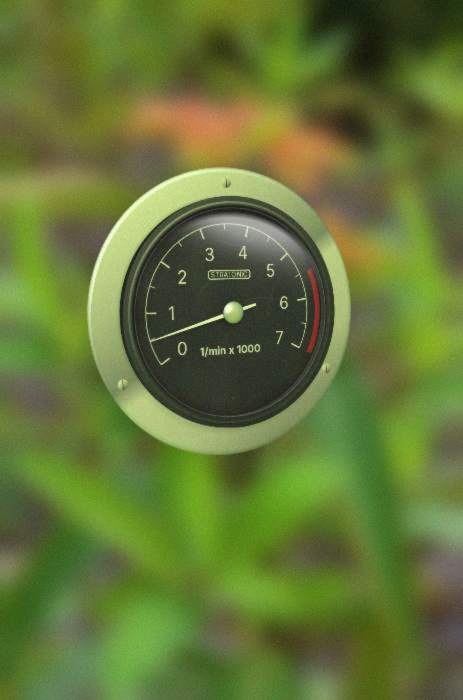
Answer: 500 rpm
